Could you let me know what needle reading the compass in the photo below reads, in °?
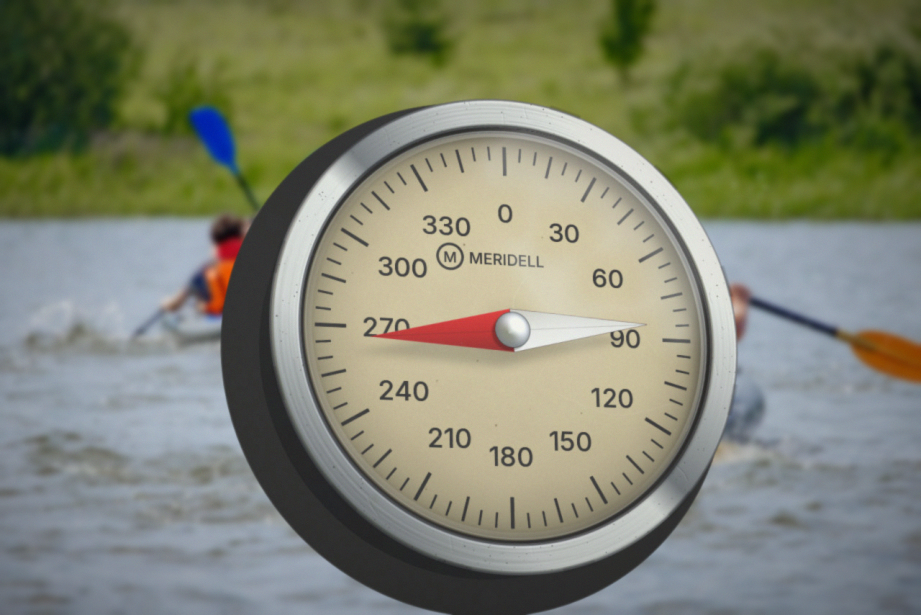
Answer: 265 °
